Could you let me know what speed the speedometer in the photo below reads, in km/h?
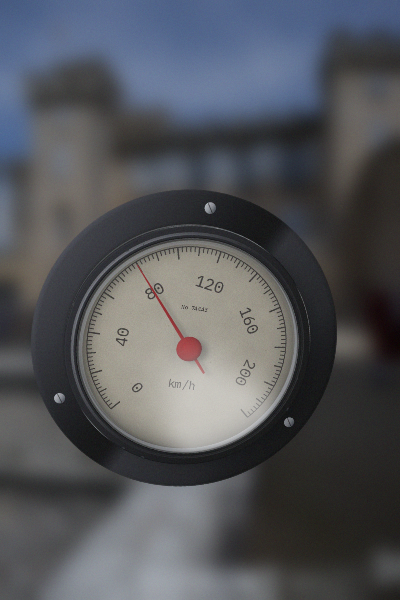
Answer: 80 km/h
